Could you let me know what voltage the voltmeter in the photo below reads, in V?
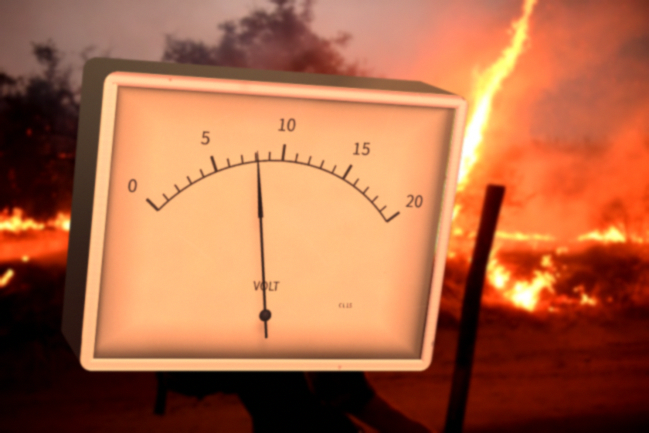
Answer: 8 V
